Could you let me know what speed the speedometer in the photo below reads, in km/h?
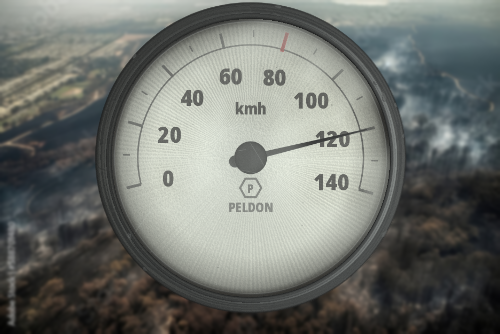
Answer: 120 km/h
